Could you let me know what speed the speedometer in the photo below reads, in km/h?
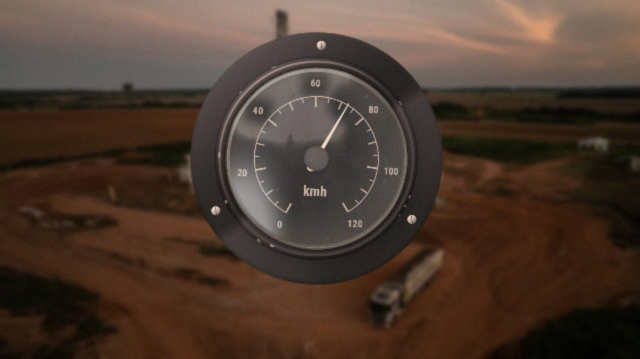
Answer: 72.5 km/h
